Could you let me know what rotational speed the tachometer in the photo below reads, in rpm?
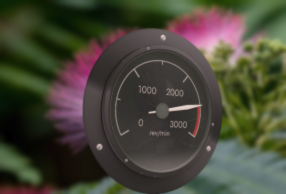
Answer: 2500 rpm
